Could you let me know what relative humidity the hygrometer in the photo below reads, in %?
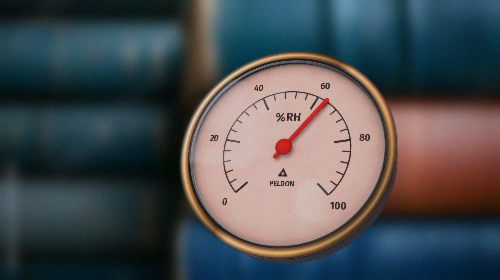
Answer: 64 %
